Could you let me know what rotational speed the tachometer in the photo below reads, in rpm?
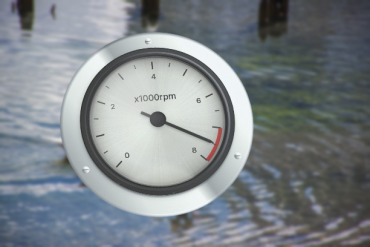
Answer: 7500 rpm
